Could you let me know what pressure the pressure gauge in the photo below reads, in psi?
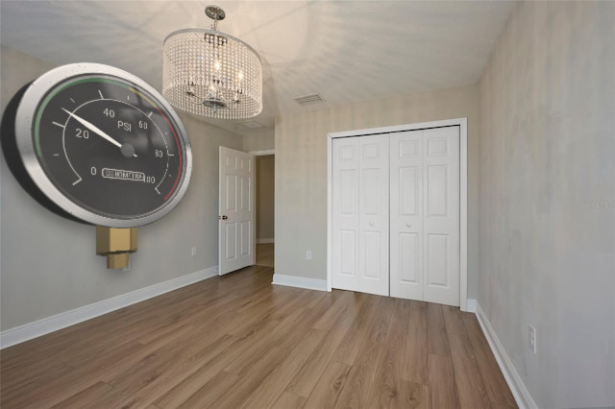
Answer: 25 psi
